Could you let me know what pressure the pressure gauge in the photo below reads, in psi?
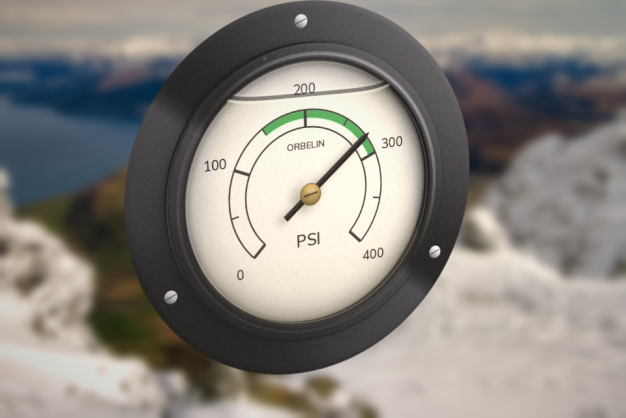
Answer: 275 psi
